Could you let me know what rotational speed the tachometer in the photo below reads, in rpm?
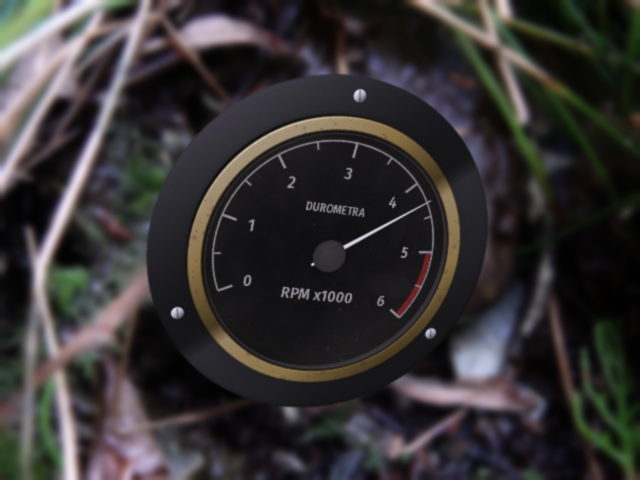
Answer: 4250 rpm
